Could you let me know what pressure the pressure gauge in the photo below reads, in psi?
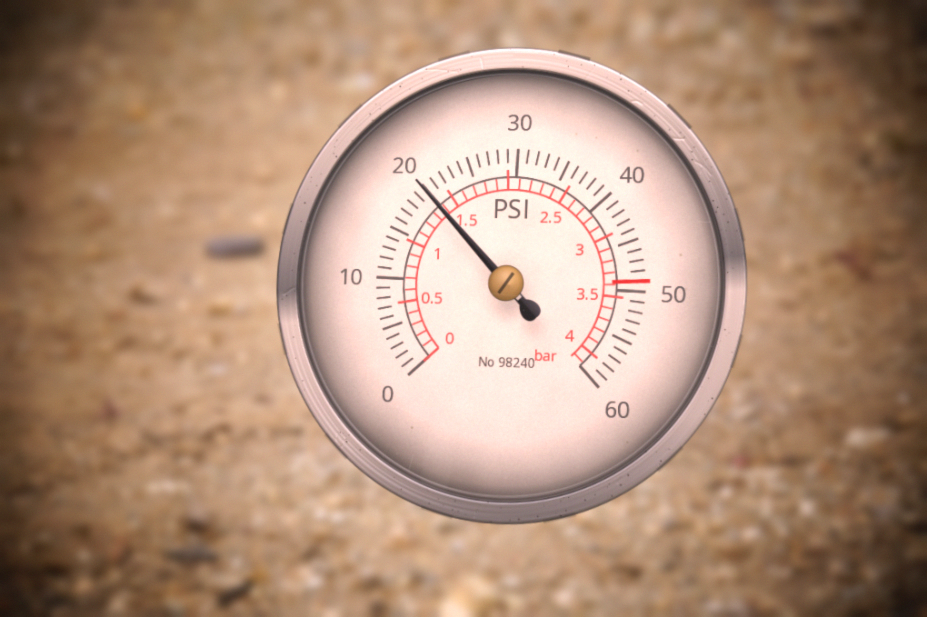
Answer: 20 psi
